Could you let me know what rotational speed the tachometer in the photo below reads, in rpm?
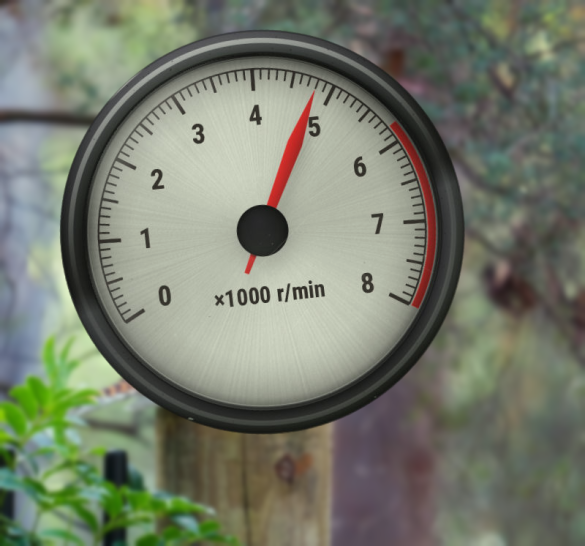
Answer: 4800 rpm
